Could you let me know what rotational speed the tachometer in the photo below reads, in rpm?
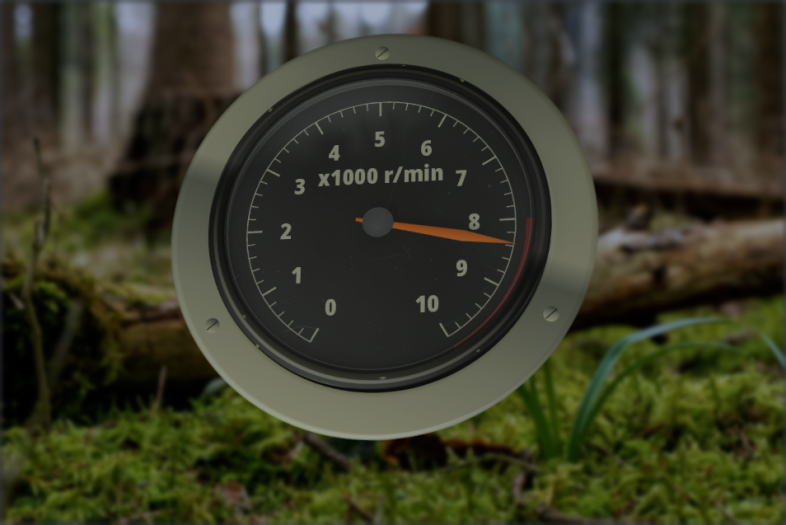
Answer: 8400 rpm
